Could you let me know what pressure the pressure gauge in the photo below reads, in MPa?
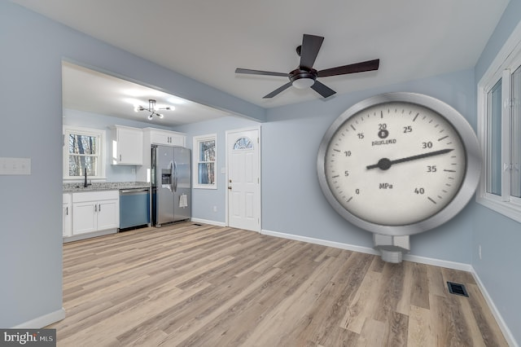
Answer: 32 MPa
